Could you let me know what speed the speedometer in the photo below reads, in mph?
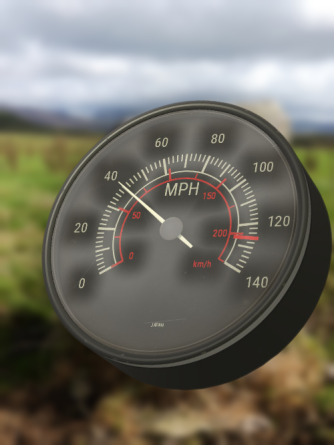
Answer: 40 mph
